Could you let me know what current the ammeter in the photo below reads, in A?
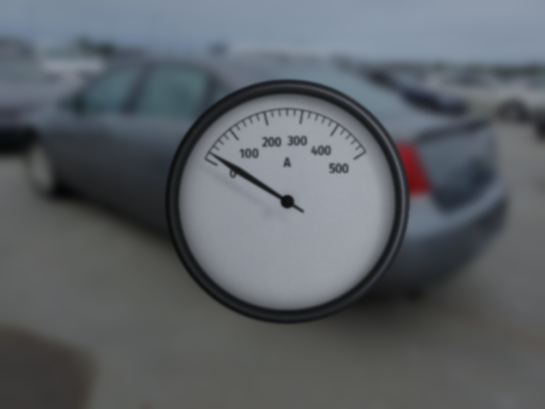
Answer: 20 A
